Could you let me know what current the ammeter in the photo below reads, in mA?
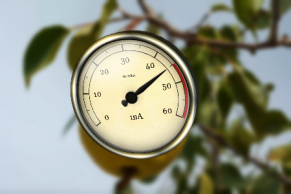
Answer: 45 mA
